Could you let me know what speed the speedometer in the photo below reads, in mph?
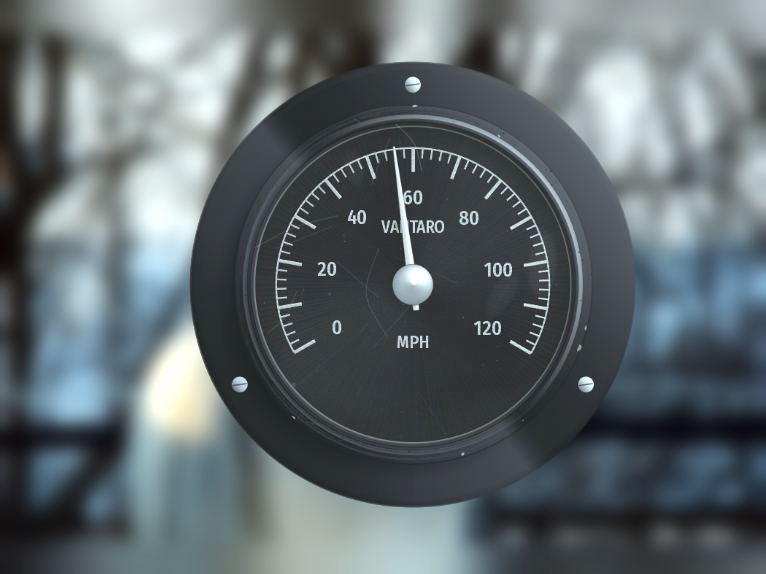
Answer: 56 mph
